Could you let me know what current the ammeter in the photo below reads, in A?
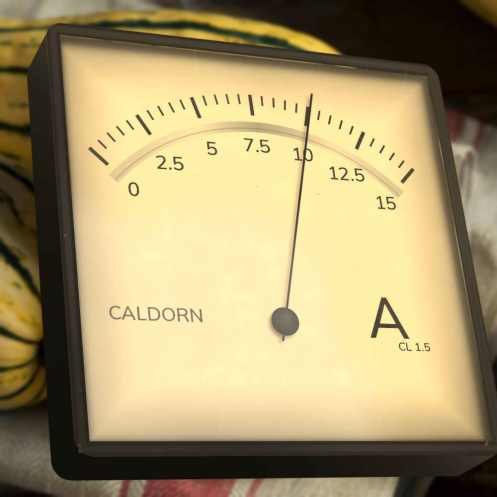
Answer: 10 A
